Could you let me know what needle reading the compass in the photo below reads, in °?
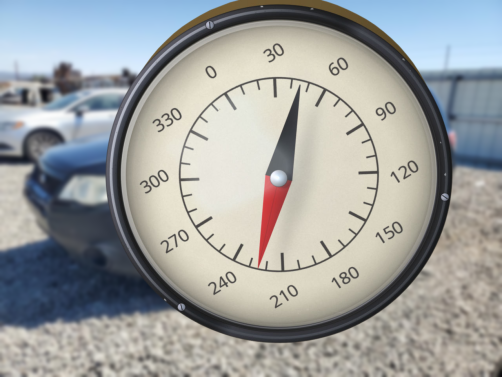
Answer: 225 °
